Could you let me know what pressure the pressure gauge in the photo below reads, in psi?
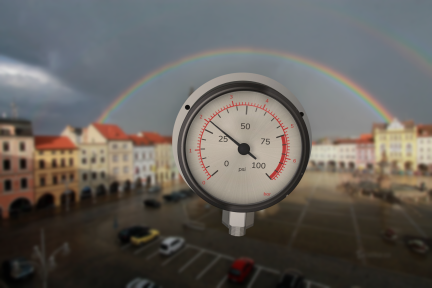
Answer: 30 psi
